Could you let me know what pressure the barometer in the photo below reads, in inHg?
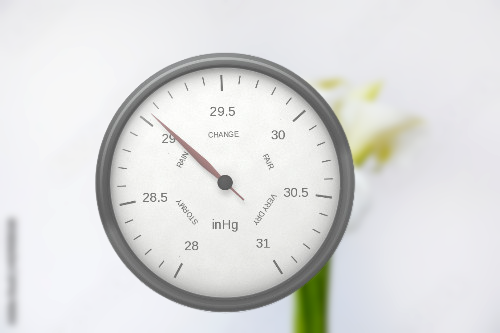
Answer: 29.05 inHg
